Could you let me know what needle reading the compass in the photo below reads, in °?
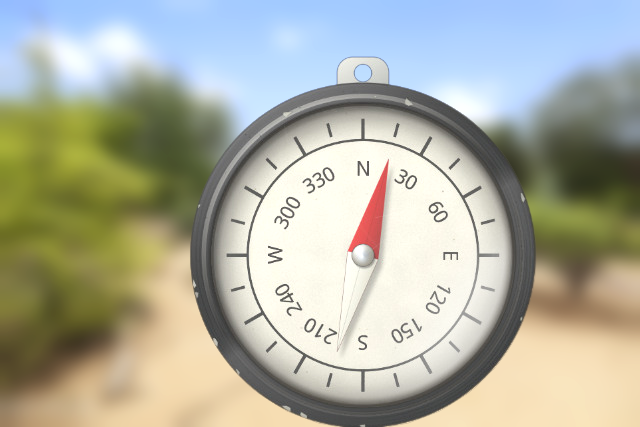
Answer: 15 °
